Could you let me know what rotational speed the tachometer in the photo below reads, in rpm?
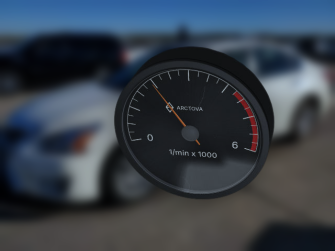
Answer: 2000 rpm
